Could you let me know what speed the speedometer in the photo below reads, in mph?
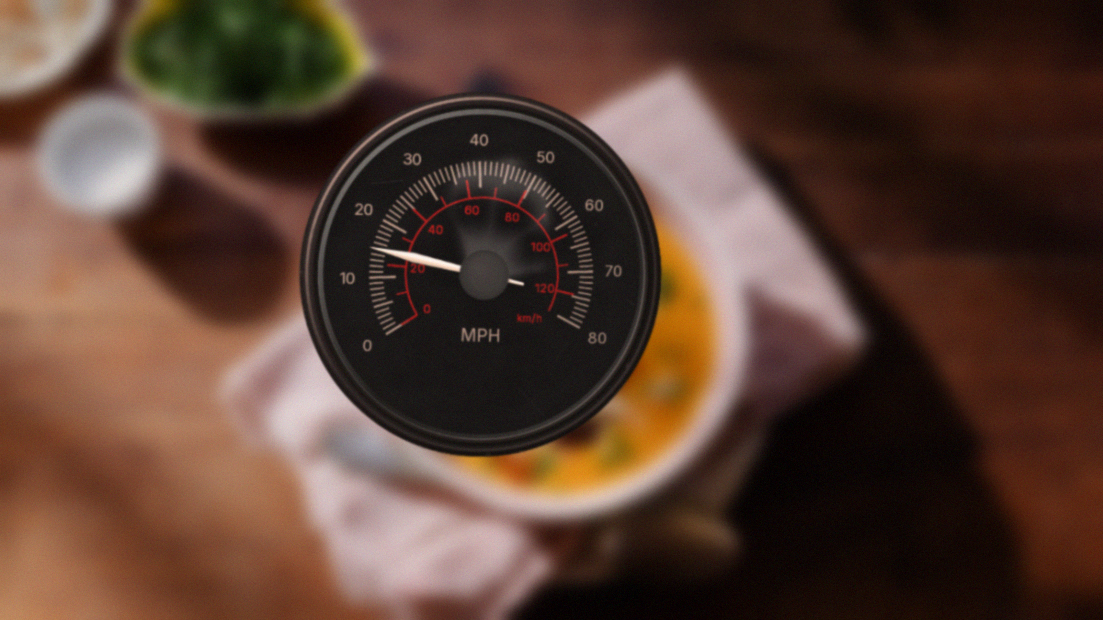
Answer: 15 mph
